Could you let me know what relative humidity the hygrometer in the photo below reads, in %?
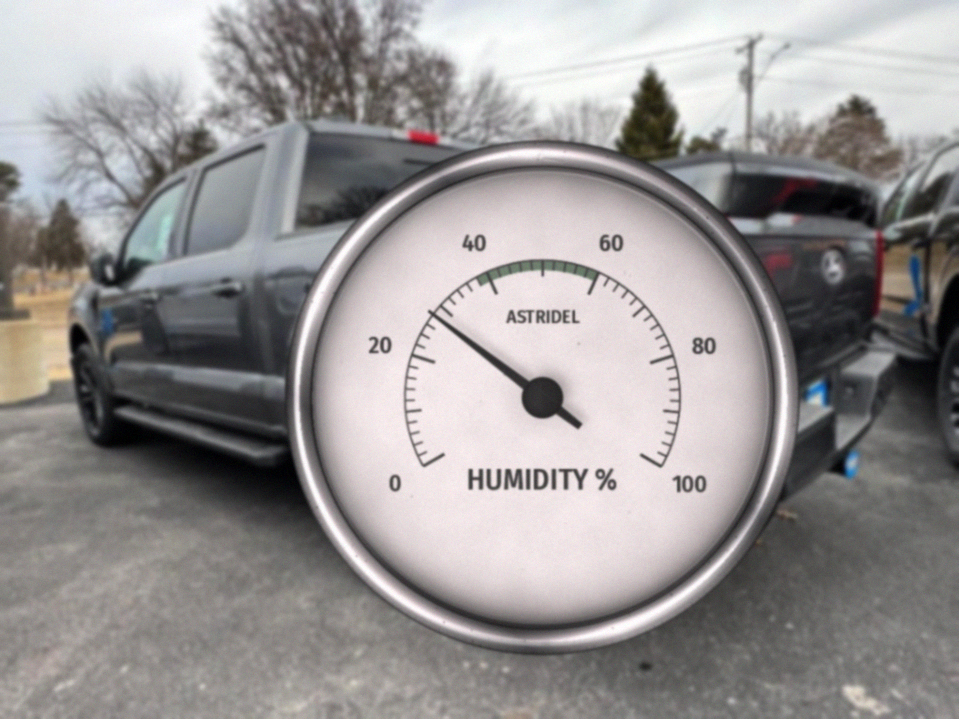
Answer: 28 %
